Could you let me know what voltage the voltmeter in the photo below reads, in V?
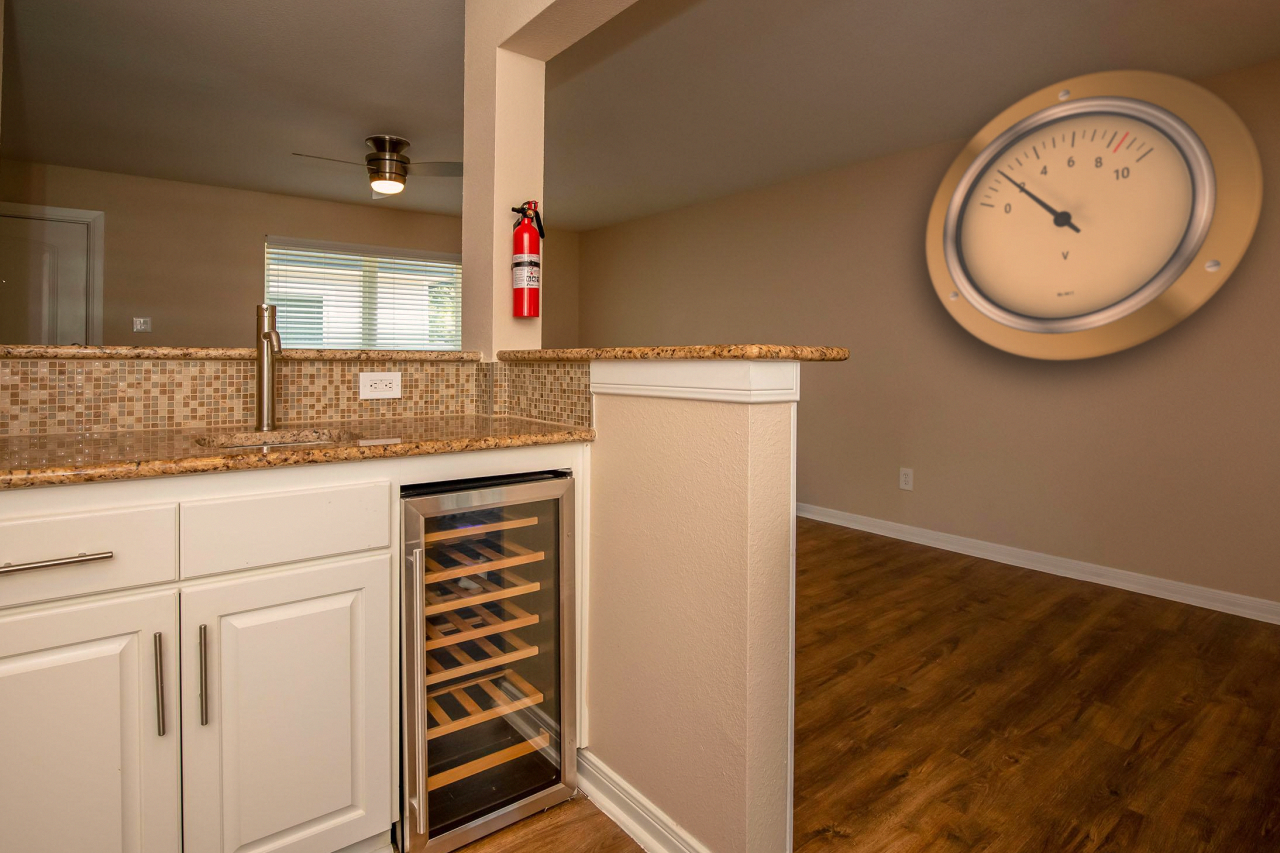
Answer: 2 V
